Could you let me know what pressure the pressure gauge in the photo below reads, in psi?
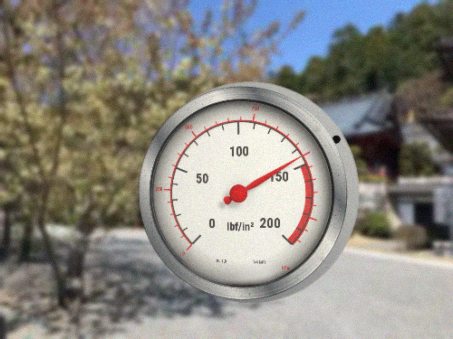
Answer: 145 psi
